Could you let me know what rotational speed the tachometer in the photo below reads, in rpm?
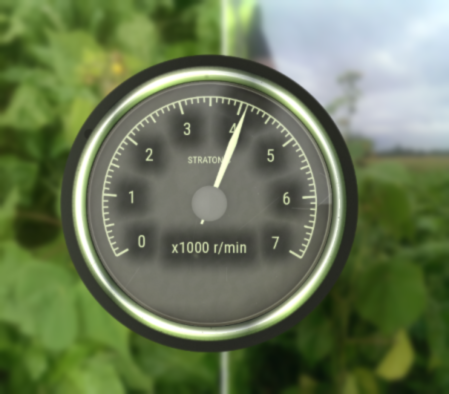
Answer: 4100 rpm
